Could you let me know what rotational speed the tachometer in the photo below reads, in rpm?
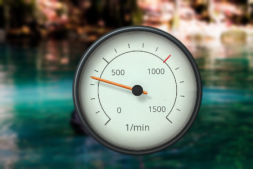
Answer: 350 rpm
